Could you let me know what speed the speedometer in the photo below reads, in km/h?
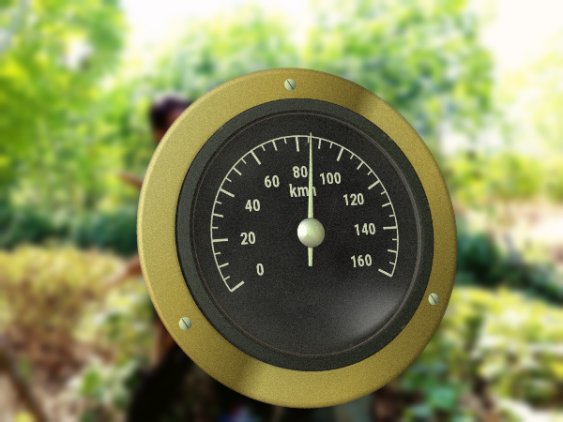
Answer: 85 km/h
